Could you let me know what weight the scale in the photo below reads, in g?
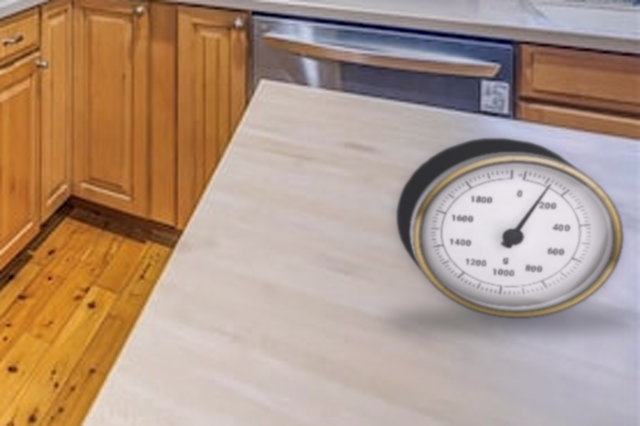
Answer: 100 g
